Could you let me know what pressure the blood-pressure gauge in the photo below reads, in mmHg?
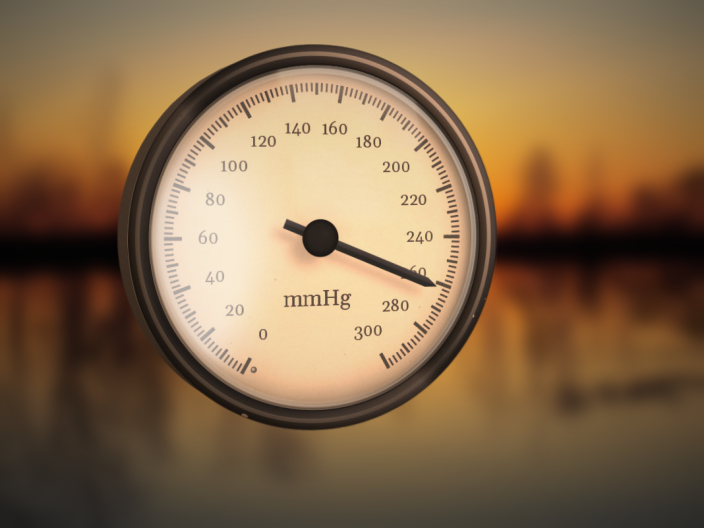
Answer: 262 mmHg
